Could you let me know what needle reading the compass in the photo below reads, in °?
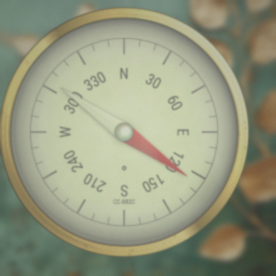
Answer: 125 °
